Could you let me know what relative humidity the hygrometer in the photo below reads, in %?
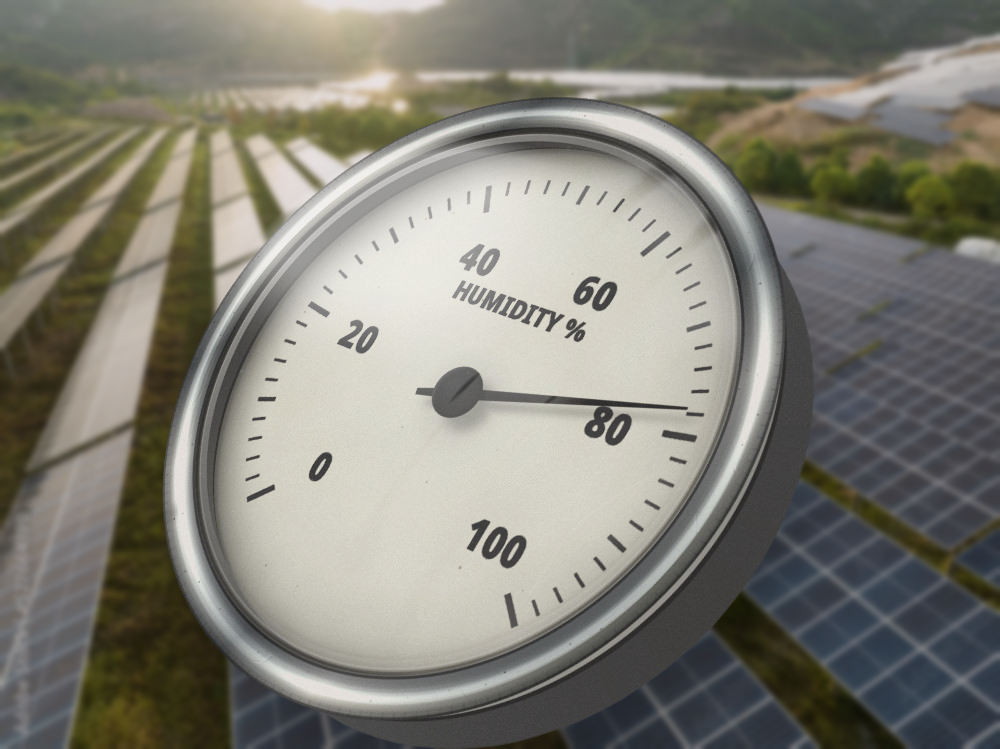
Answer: 78 %
